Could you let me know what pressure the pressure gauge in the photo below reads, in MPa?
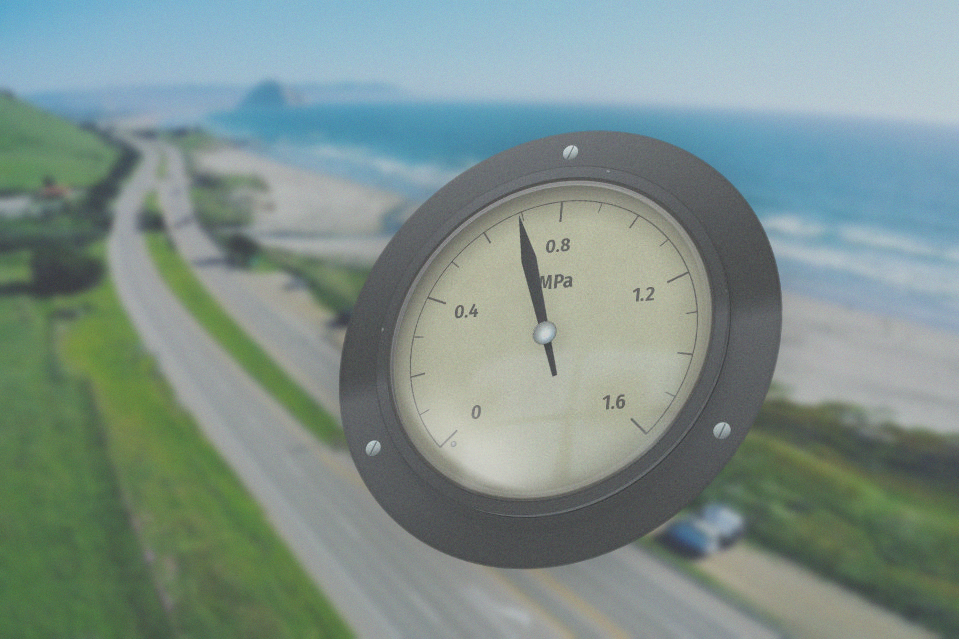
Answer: 0.7 MPa
